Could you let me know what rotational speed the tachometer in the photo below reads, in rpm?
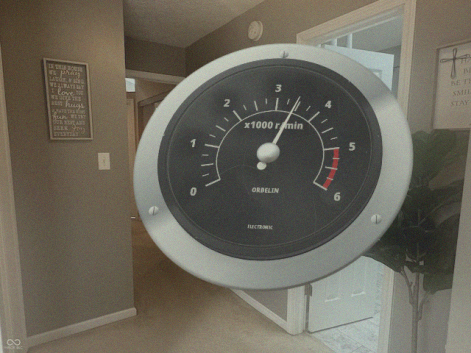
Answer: 3500 rpm
